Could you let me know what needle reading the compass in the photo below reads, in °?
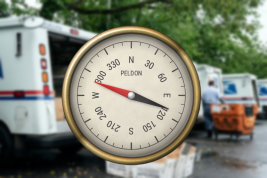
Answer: 290 °
